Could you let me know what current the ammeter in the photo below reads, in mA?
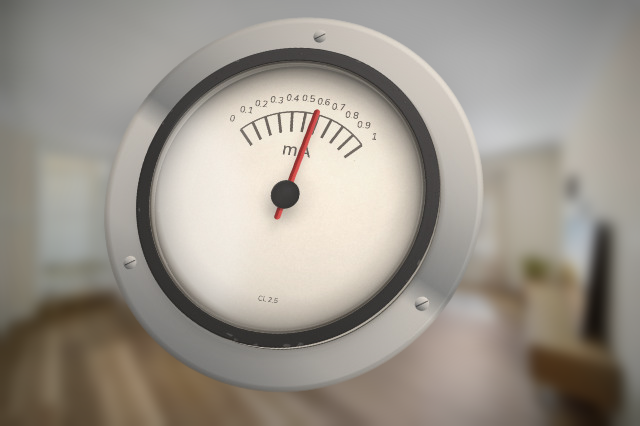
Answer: 0.6 mA
